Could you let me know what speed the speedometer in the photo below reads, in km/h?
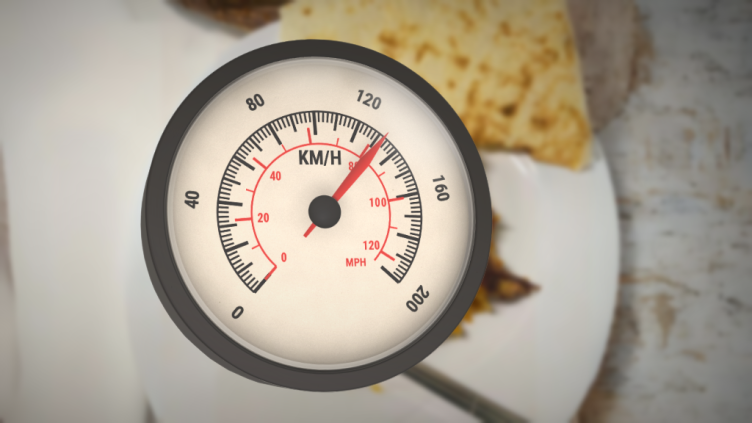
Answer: 132 km/h
